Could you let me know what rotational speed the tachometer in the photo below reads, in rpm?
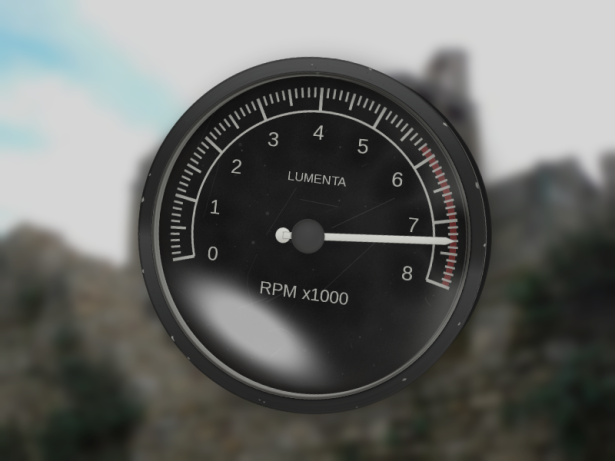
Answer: 7300 rpm
